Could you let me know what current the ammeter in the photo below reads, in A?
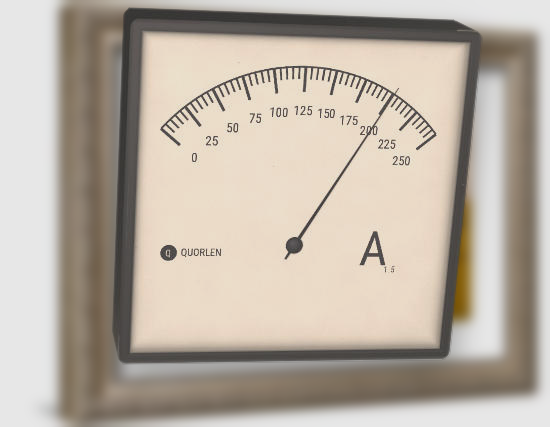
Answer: 200 A
